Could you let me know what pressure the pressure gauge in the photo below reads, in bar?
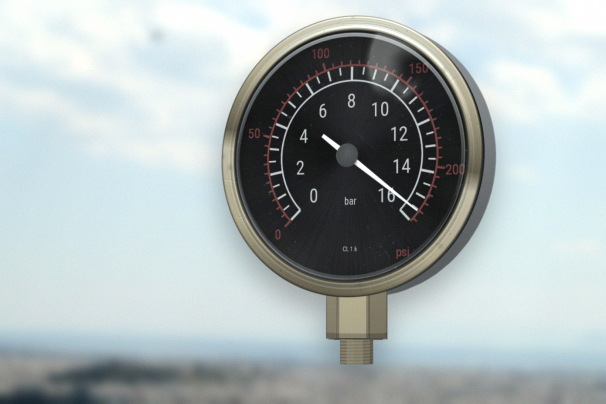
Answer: 15.5 bar
